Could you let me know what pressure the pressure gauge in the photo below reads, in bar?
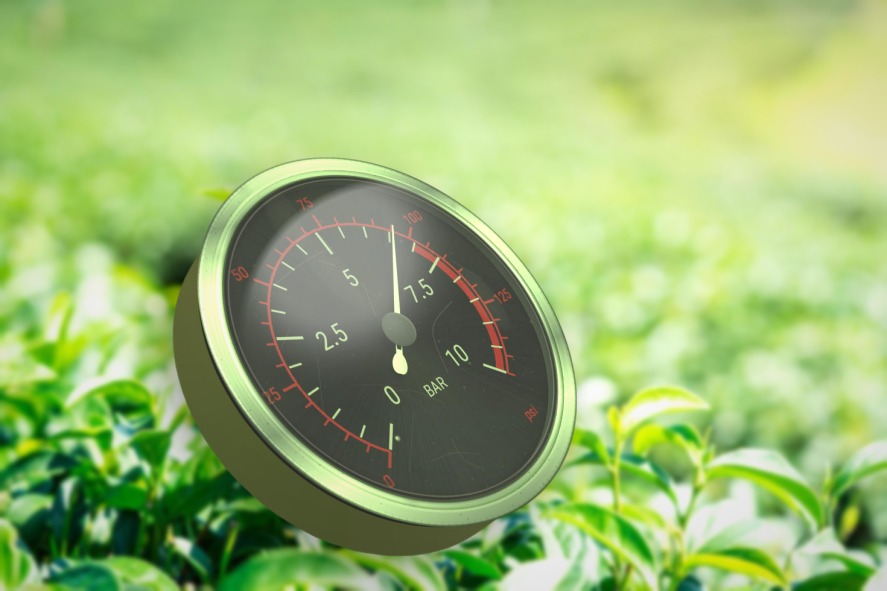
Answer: 6.5 bar
